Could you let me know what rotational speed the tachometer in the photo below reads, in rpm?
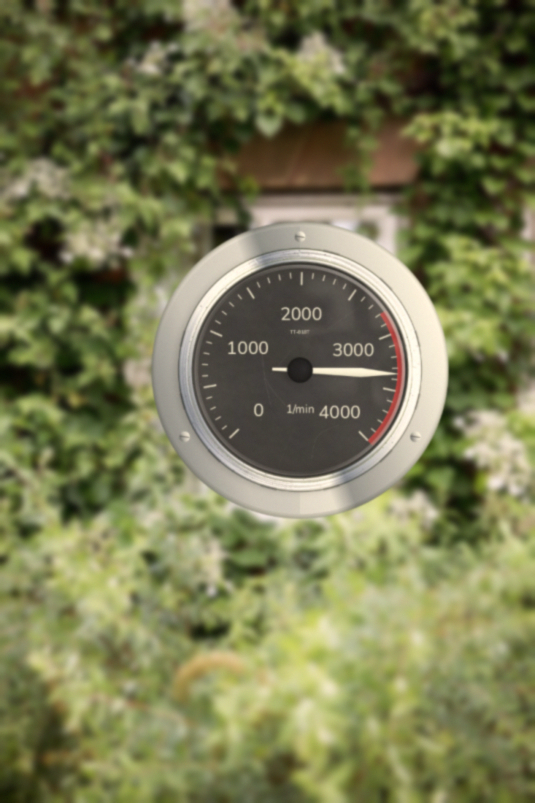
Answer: 3350 rpm
